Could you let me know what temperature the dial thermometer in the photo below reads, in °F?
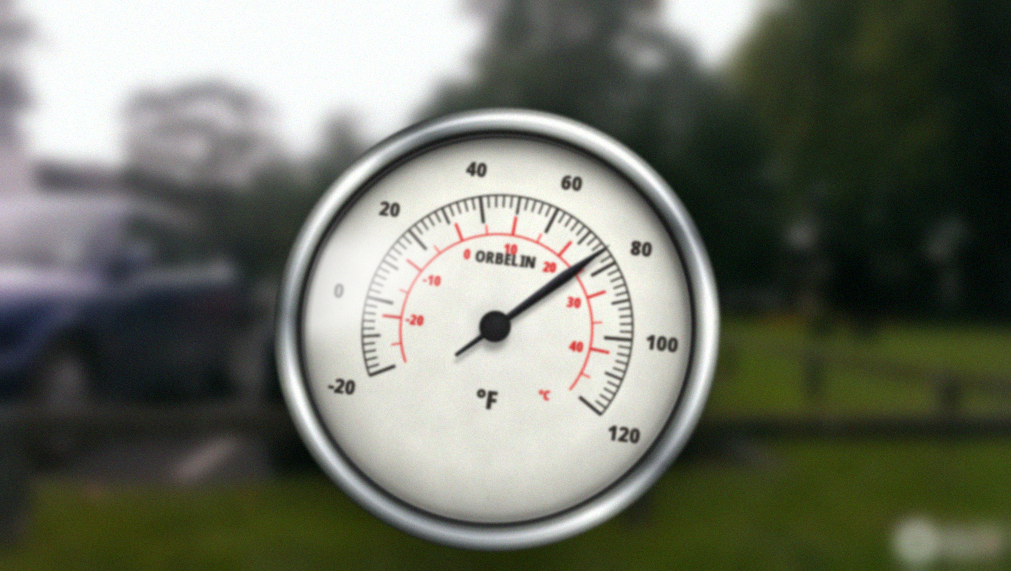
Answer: 76 °F
